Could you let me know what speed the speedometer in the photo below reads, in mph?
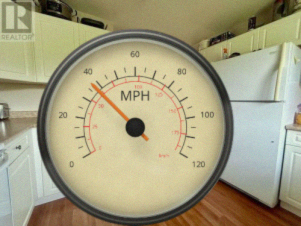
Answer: 37.5 mph
